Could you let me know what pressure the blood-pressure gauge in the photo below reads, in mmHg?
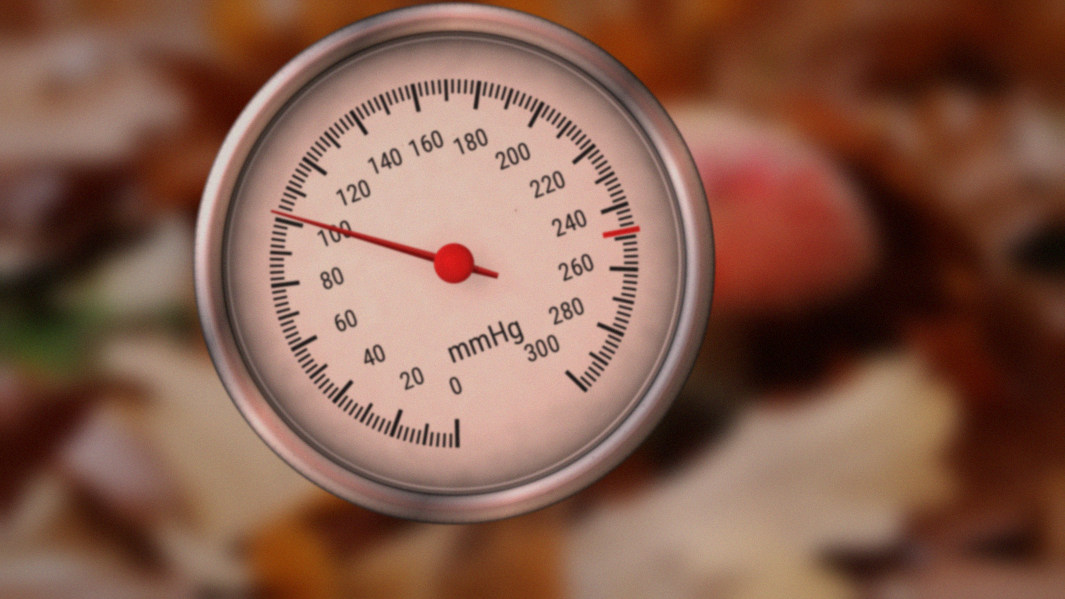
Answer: 102 mmHg
